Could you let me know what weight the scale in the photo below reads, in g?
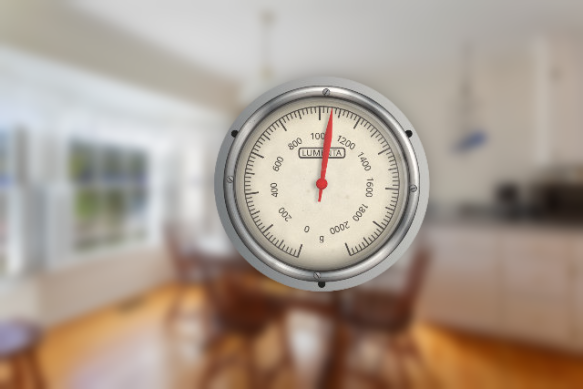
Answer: 1060 g
